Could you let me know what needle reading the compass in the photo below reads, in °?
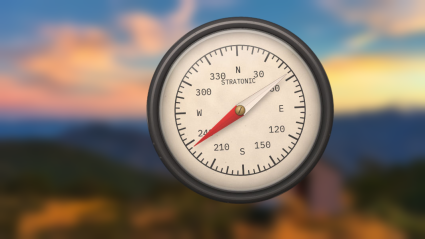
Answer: 235 °
